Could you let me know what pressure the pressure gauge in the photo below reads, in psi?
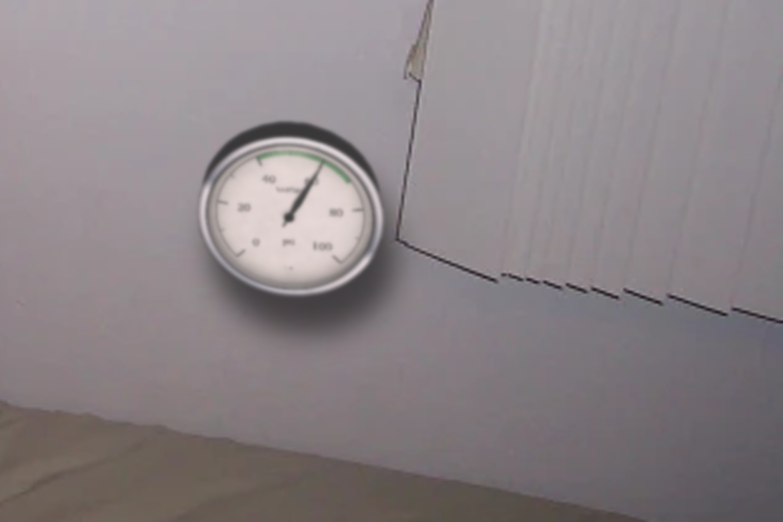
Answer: 60 psi
